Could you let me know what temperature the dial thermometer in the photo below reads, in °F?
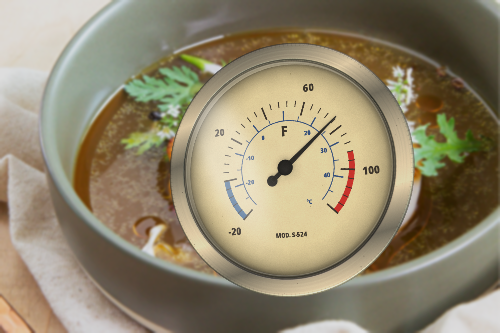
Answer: 76 °F
